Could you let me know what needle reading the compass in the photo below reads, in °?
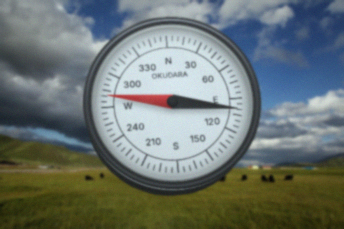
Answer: 280 °
